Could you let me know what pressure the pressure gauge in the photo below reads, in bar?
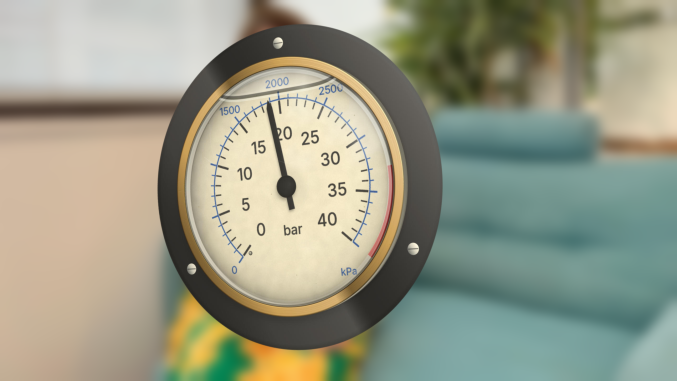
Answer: 19 bar
